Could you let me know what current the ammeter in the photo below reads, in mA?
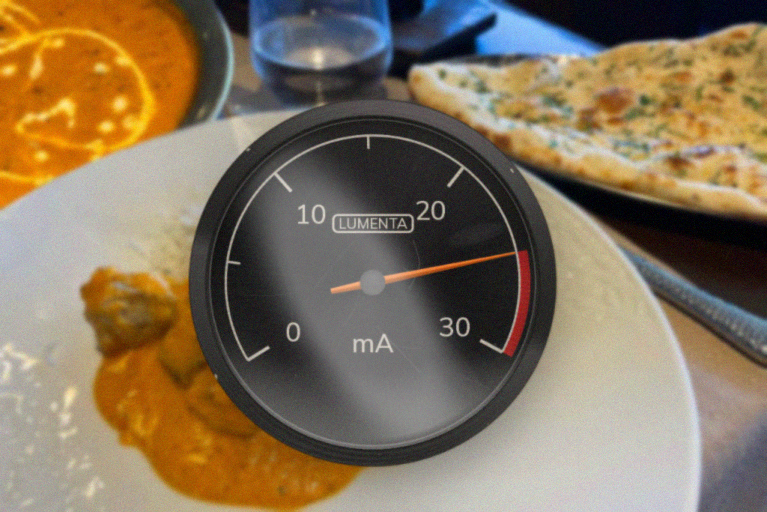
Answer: 25 mA
